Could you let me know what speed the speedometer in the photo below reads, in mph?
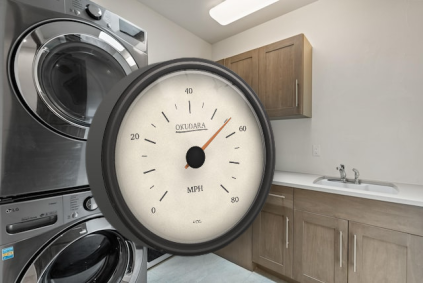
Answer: 55 mph
